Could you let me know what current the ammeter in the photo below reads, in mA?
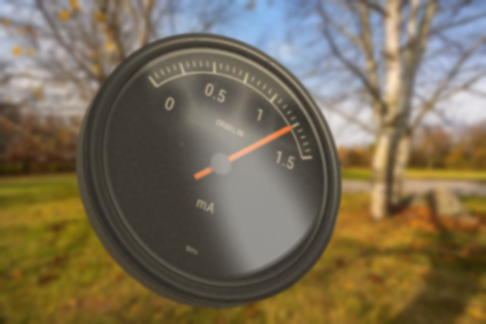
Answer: 1.25 mA
